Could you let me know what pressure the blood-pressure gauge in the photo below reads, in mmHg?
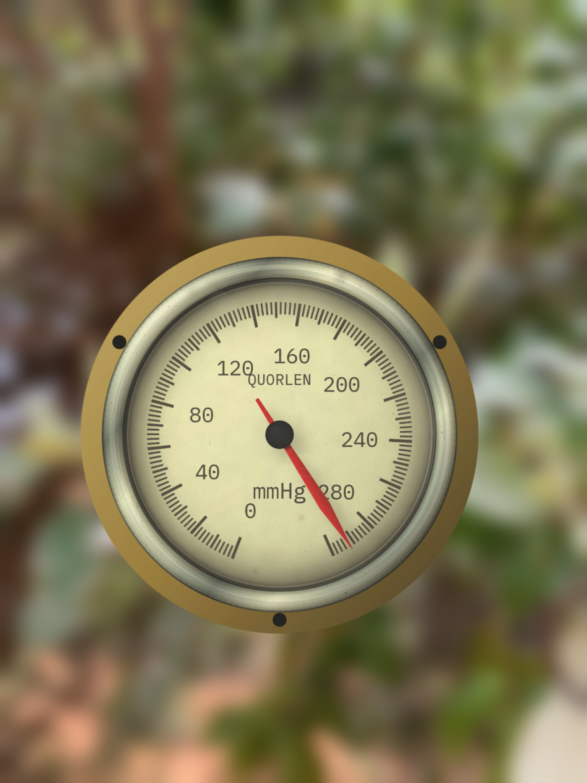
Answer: 292 mmHg
